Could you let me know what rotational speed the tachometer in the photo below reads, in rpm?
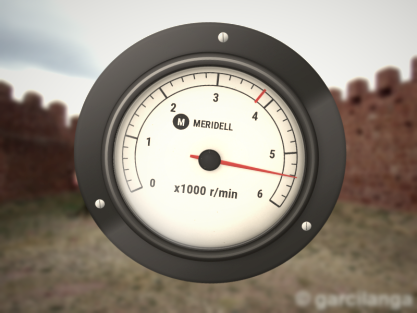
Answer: 5400 rpm
